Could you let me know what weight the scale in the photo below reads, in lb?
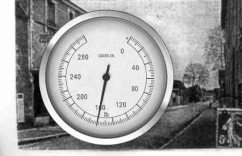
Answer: 160 lb
